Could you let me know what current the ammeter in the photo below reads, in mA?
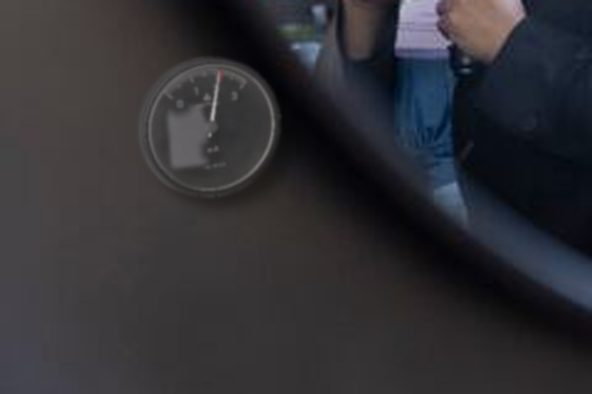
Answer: 2 mA
